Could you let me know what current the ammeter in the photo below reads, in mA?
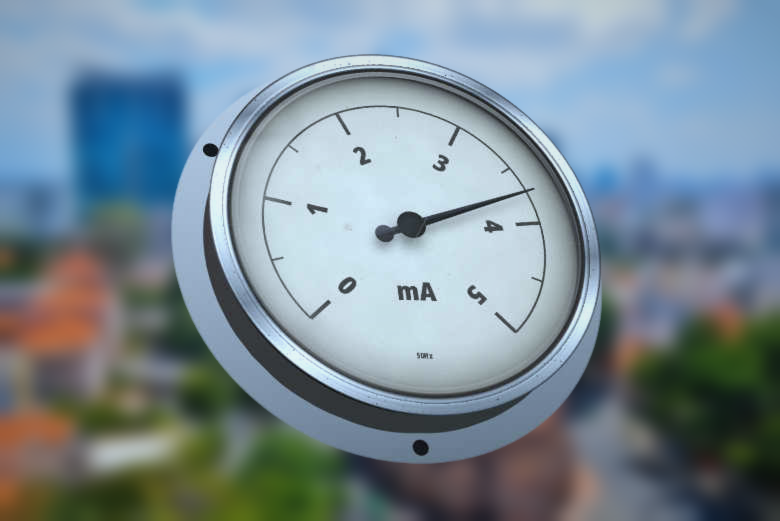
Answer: 3.75 mA
